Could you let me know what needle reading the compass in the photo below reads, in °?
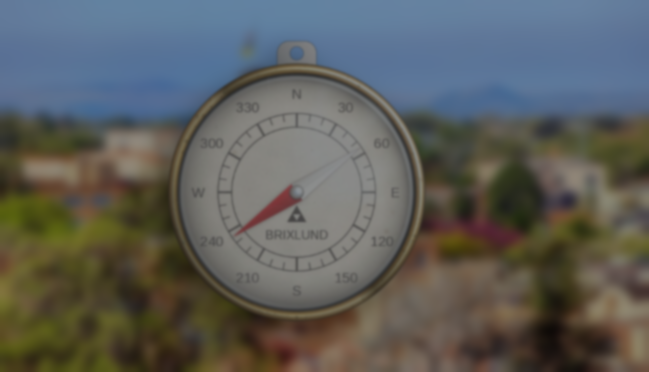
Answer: 235 °
